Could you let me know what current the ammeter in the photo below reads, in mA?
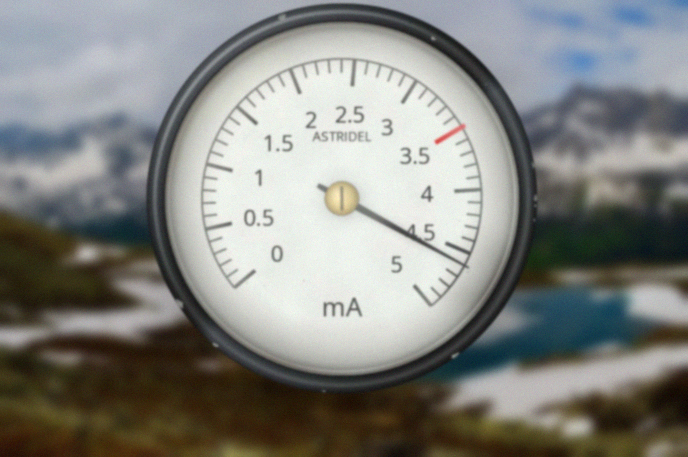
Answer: 4.6 mA
